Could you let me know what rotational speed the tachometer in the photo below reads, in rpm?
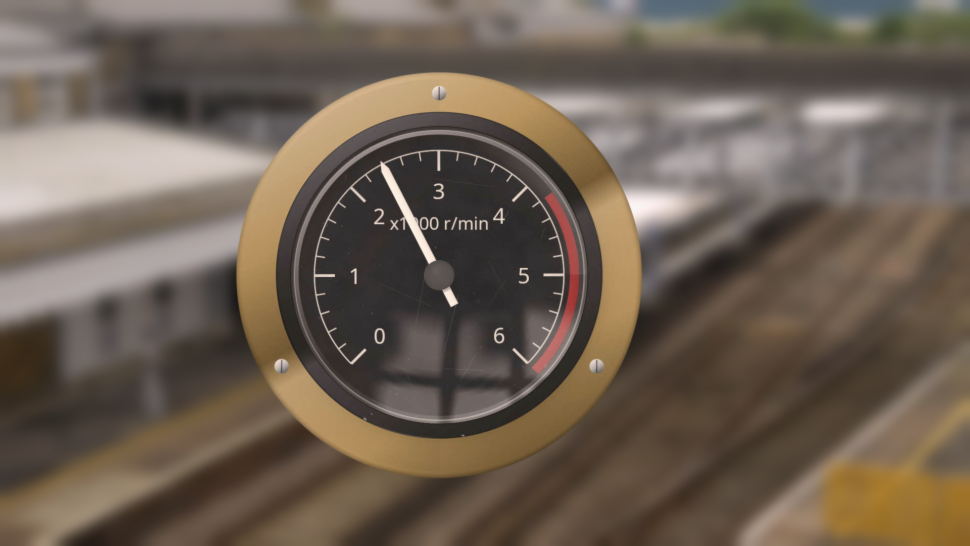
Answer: 2400 rpm
